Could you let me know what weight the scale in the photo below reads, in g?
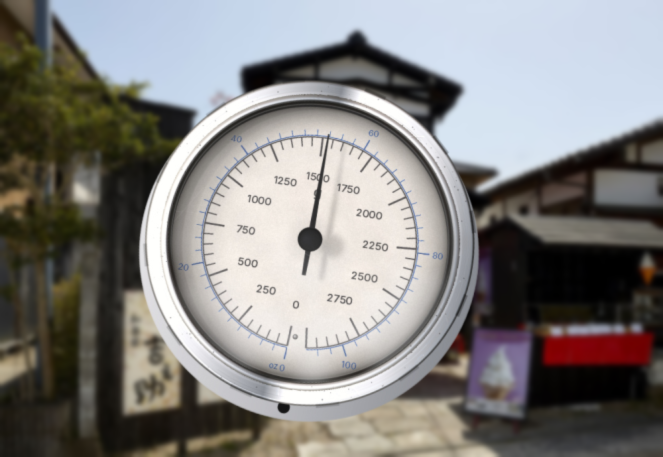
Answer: 1525 g
